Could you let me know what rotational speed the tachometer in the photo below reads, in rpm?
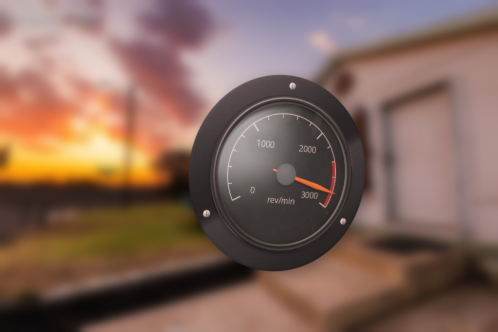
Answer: 2800 rpm
